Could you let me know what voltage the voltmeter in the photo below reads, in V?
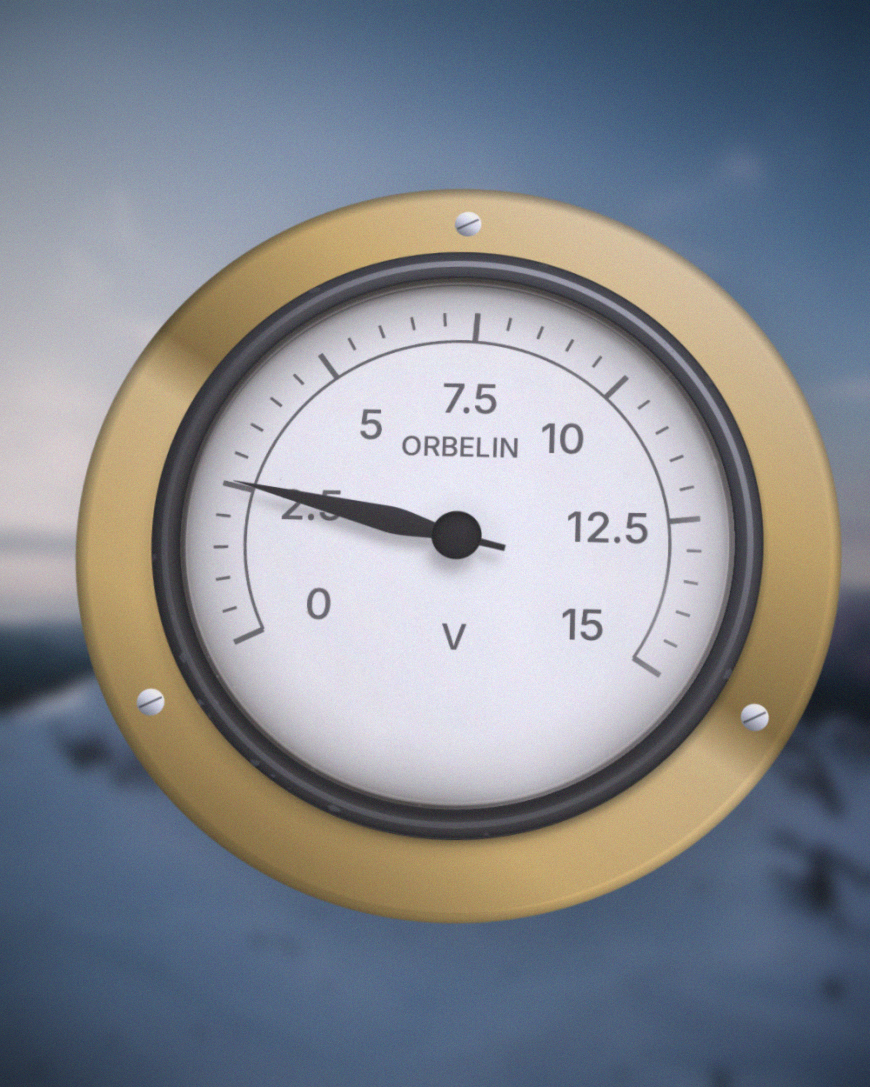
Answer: 2.5 V
